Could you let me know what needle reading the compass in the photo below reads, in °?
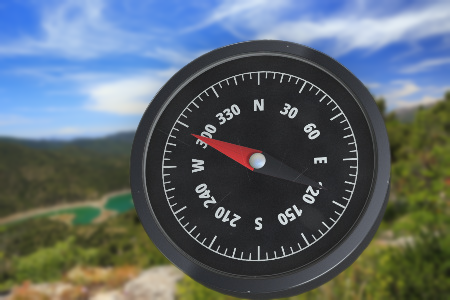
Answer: 295 °
